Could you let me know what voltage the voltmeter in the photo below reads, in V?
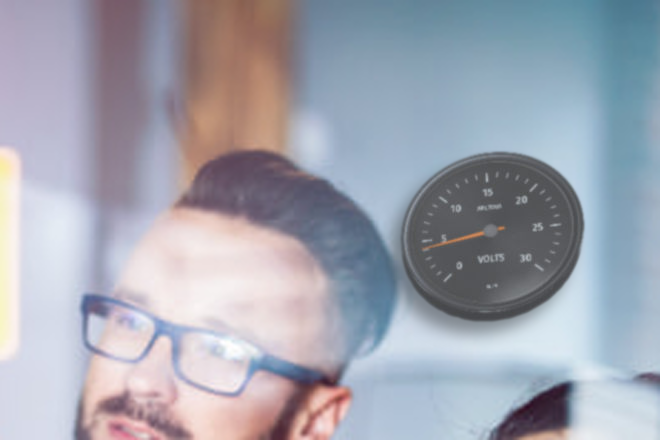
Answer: 4 V
